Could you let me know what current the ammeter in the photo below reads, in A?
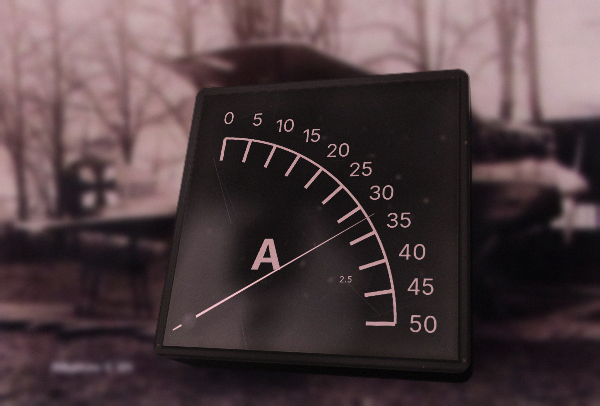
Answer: 32.5 A
